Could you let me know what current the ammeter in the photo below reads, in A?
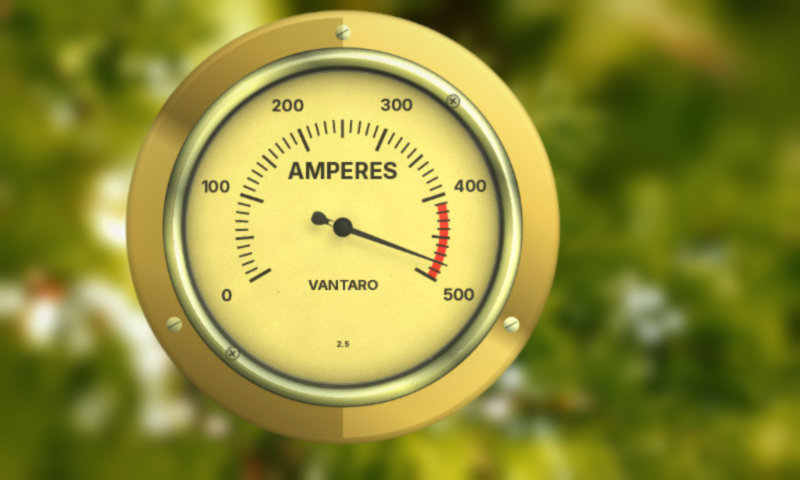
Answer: 480 A
